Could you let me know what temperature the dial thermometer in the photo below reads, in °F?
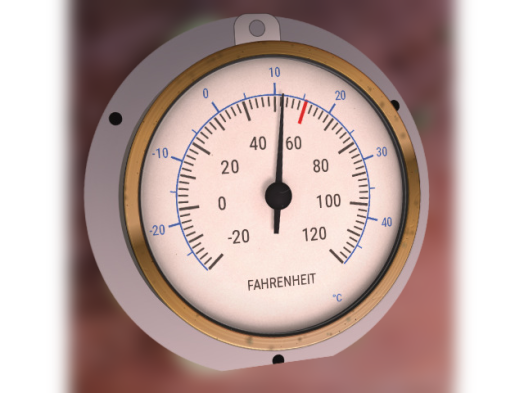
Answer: 52 °F
